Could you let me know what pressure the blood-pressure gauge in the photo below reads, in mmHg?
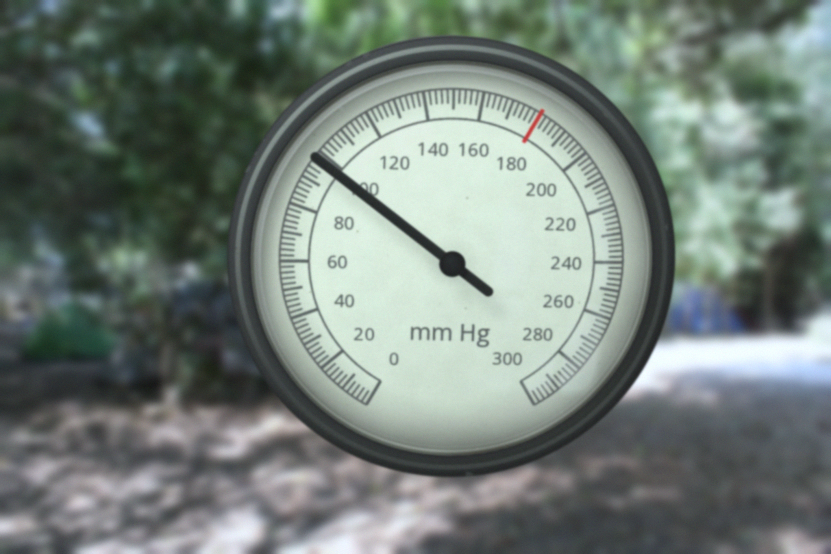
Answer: 98 mmHg
